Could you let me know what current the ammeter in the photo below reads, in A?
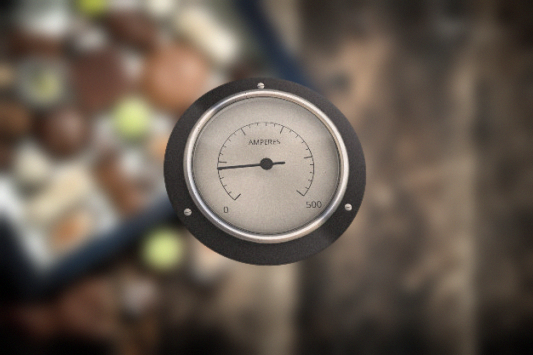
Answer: 80 A
